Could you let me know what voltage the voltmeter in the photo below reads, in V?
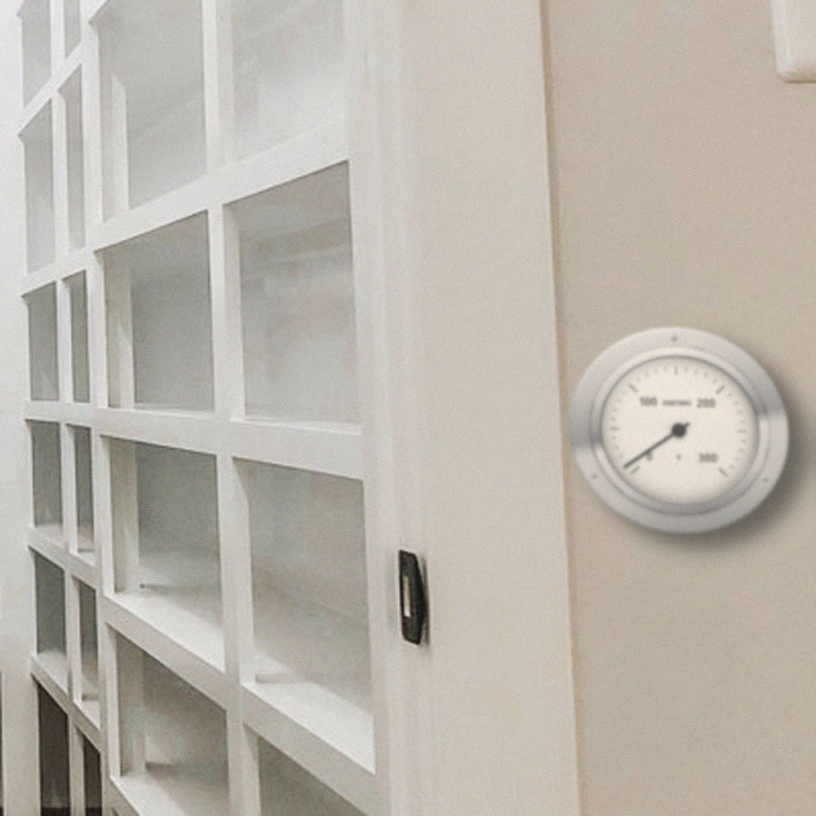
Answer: 10 V
